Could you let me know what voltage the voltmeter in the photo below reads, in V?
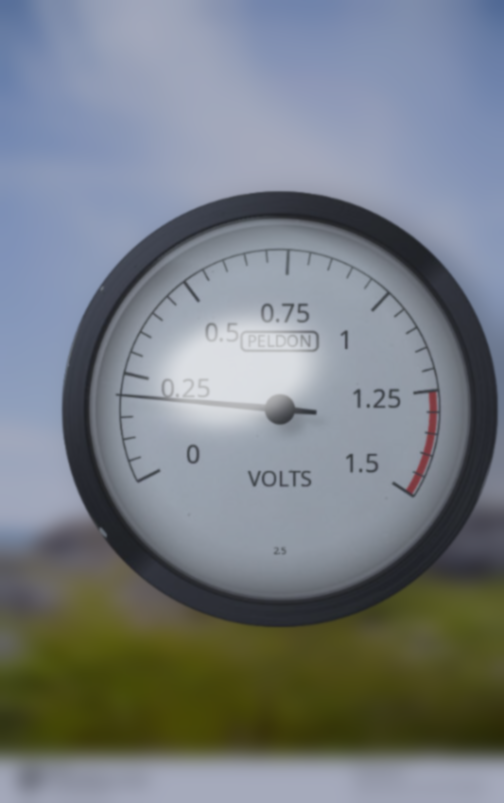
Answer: 0.2 V
